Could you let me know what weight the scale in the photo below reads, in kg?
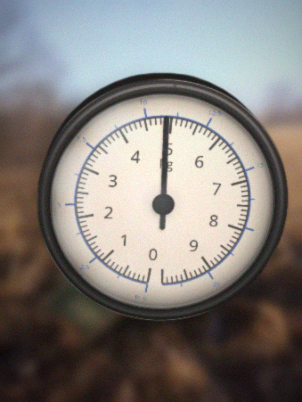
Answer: 4.9 kg
